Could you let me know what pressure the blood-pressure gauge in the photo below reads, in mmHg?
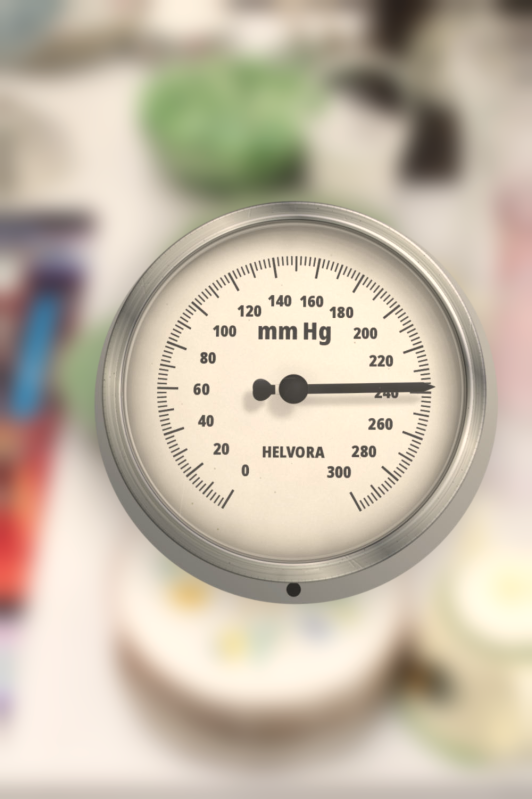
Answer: 238 mmHg
